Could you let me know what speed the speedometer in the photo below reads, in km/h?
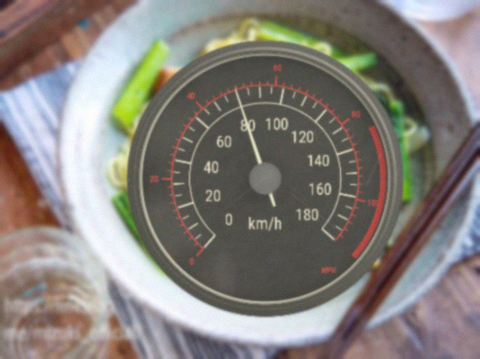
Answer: 80 km/h
